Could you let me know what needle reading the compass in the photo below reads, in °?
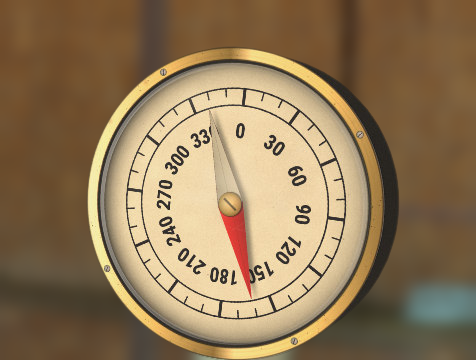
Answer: 160 °
